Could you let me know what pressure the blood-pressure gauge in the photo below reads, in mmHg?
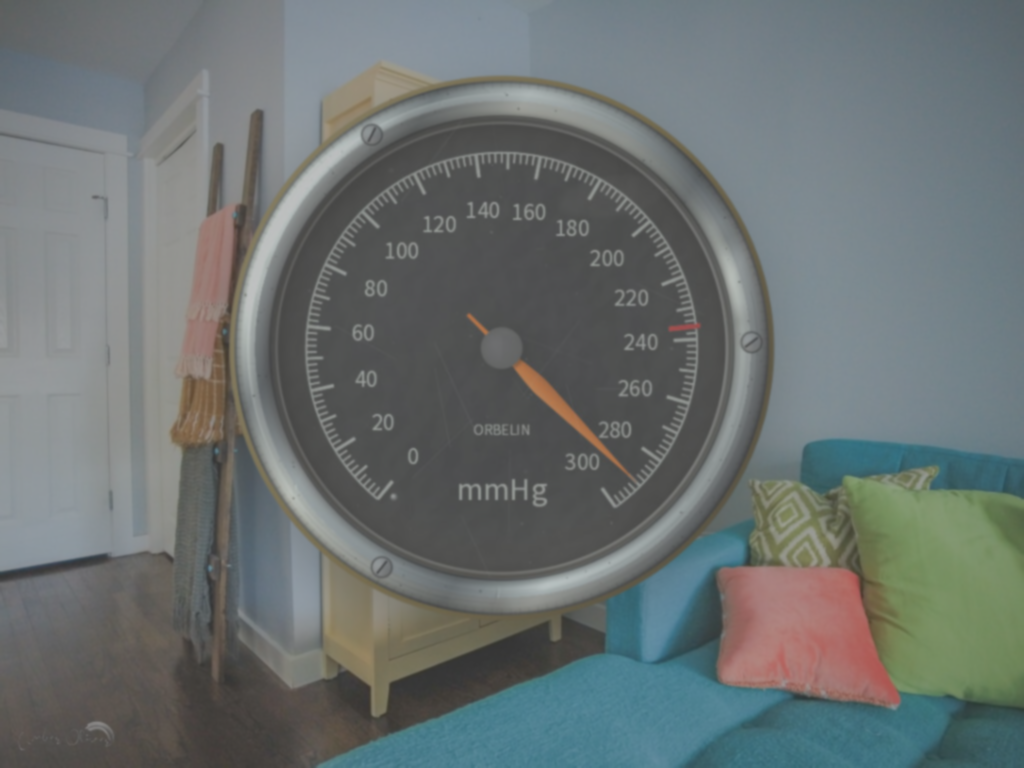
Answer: 290 mmHg
